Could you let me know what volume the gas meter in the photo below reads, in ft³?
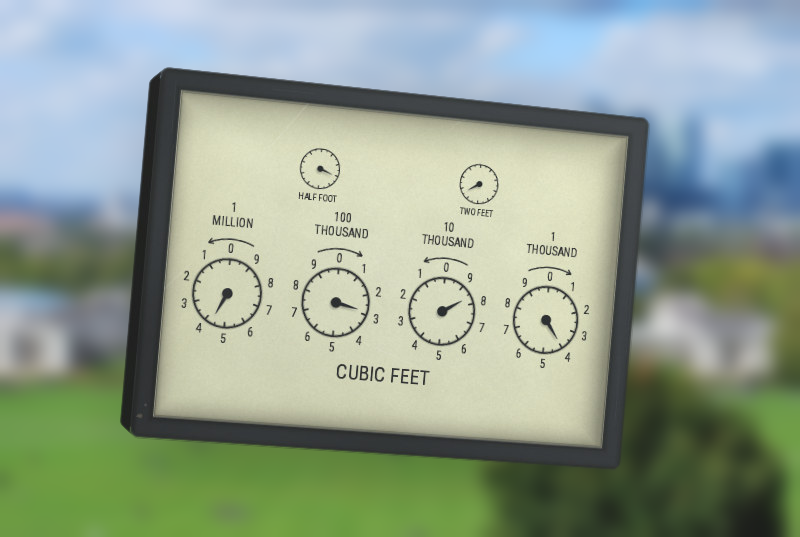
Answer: 428400 ft³
